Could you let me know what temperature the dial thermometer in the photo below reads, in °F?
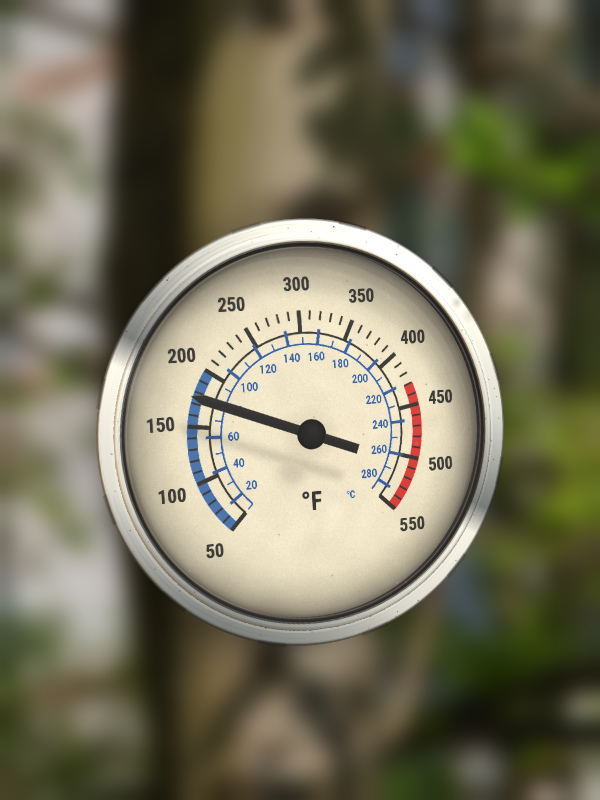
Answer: 175 °F
